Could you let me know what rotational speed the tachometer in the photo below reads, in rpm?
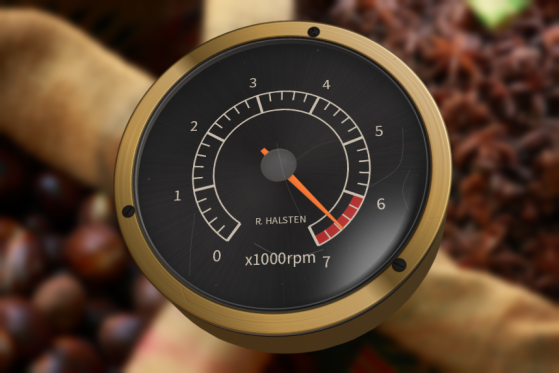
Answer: 6600 rpm
